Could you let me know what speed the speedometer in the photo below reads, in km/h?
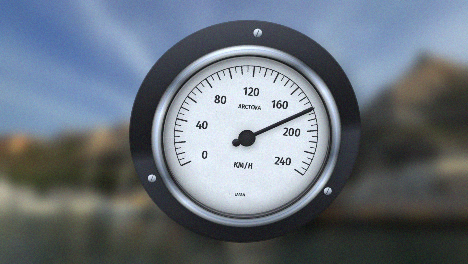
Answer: 180 km/h
